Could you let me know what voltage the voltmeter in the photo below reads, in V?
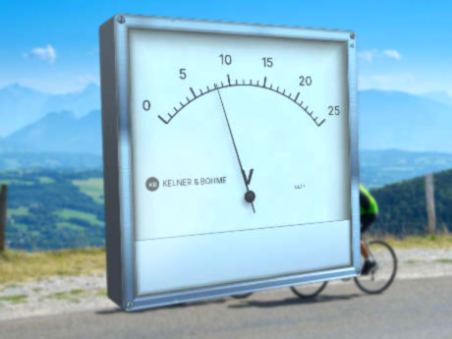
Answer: 8 V
